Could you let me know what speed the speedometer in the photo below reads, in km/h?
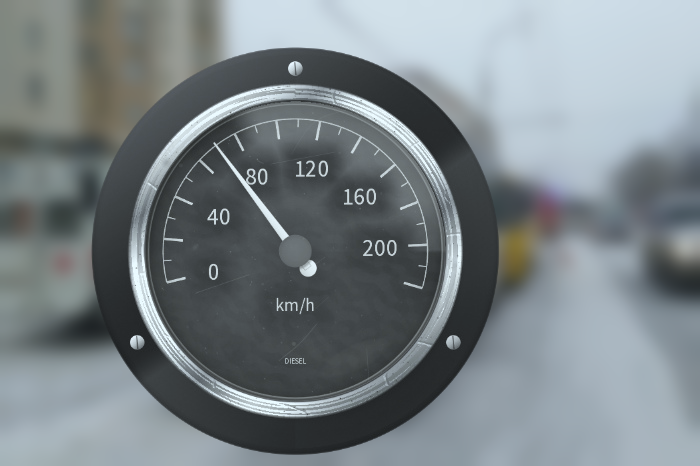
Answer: 70 km/h
